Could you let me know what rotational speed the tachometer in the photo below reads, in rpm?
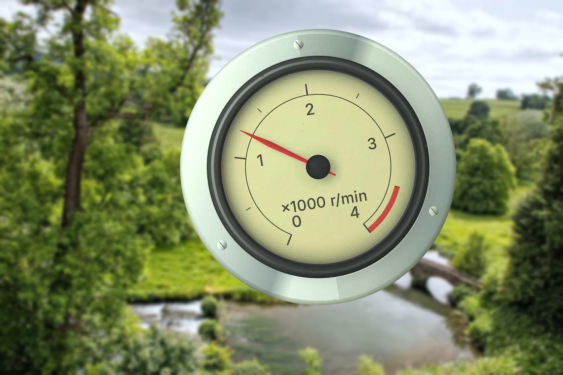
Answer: 1250 rpm
